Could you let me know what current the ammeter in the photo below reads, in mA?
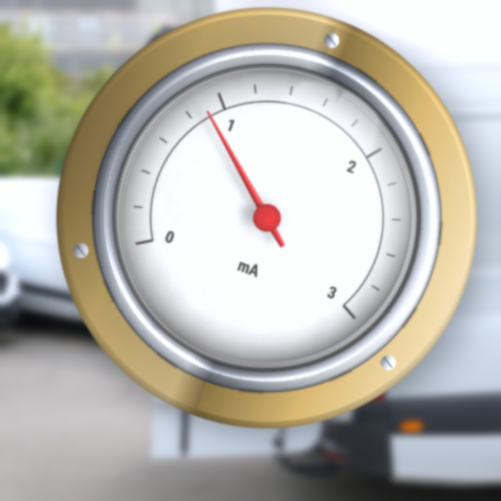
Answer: 0.9 mA
